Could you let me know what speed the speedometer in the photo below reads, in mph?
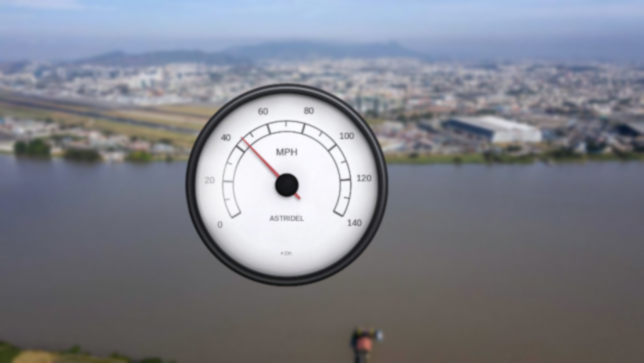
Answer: 45 mph
